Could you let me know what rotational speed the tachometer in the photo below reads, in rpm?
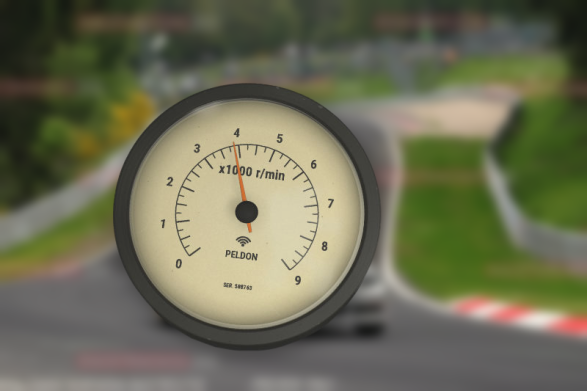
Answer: 3875 rpm
